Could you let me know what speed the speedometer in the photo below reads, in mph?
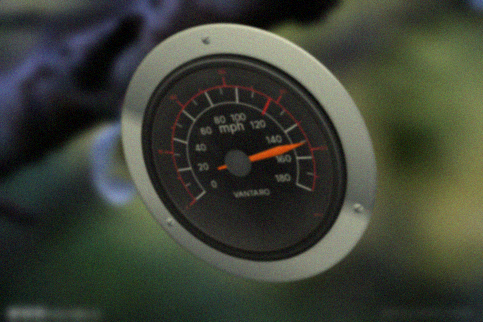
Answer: 150 mph
